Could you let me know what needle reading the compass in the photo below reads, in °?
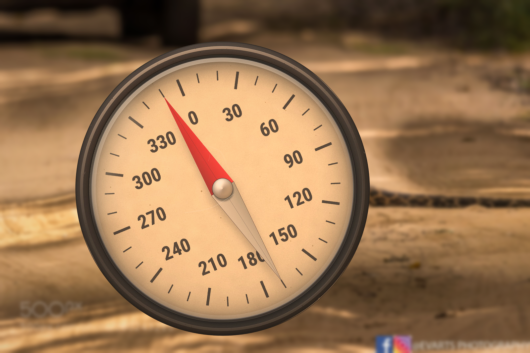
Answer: 350 °
